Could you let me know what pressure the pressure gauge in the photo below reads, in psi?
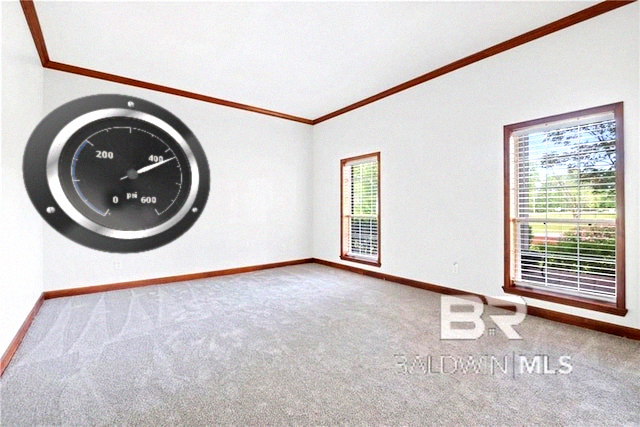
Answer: 425 psi
